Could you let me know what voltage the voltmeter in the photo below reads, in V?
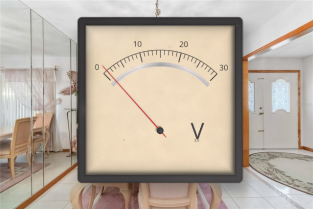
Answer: 1 V
